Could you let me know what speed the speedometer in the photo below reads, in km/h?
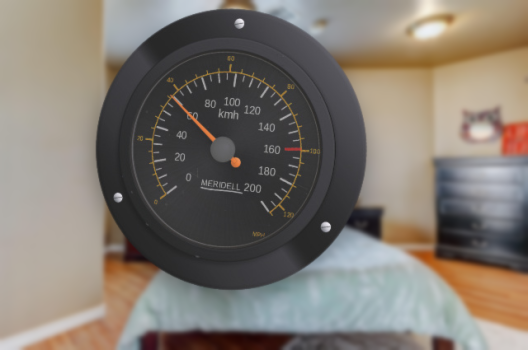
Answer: 60 km/h
